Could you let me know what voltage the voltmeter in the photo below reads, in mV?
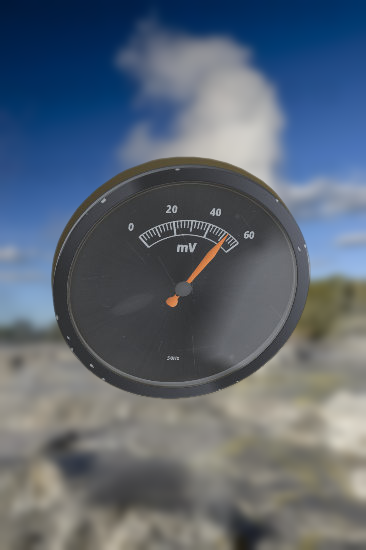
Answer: 50 mV
